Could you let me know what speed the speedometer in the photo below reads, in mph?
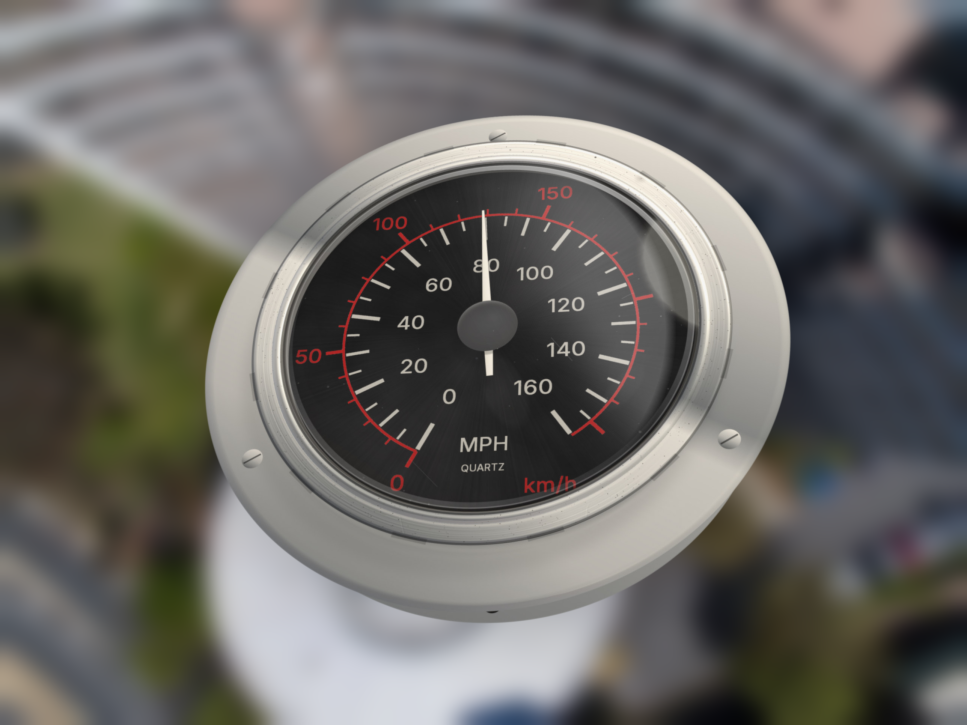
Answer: 80 mph
